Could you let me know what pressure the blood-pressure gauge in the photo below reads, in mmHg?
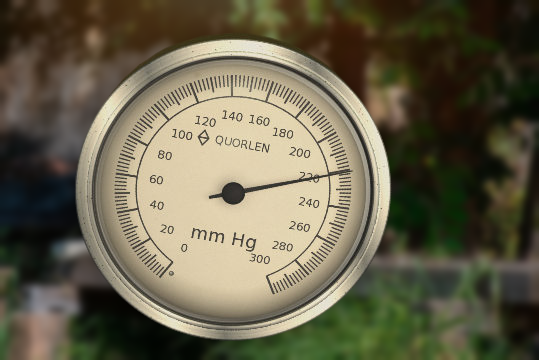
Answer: 220 mmHg
